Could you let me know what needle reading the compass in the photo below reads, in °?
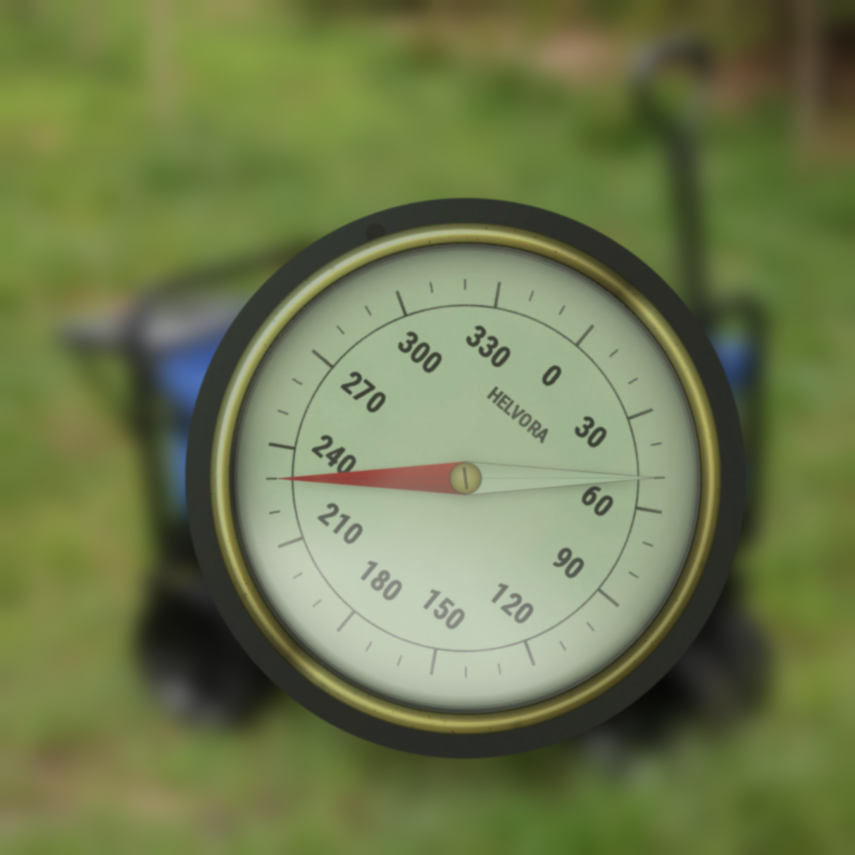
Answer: 230 °
